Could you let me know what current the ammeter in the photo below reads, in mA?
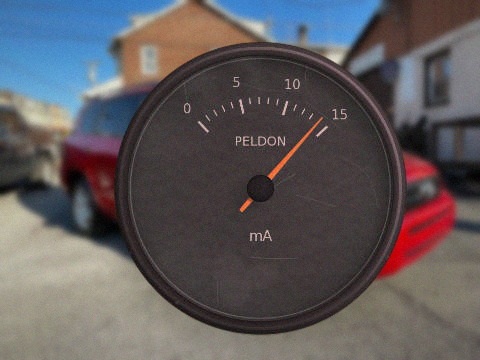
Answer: 14 mA
